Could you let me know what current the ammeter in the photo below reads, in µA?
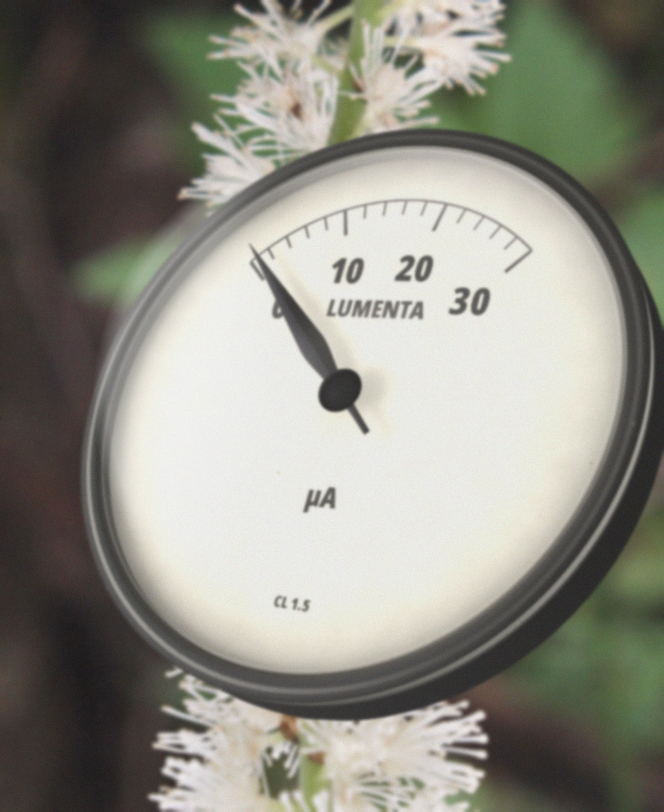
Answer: 1 µA
